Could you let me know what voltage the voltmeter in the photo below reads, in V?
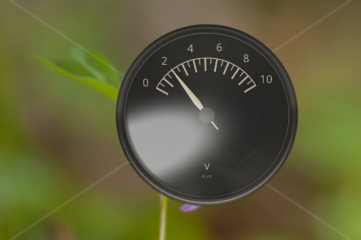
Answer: 2 V
